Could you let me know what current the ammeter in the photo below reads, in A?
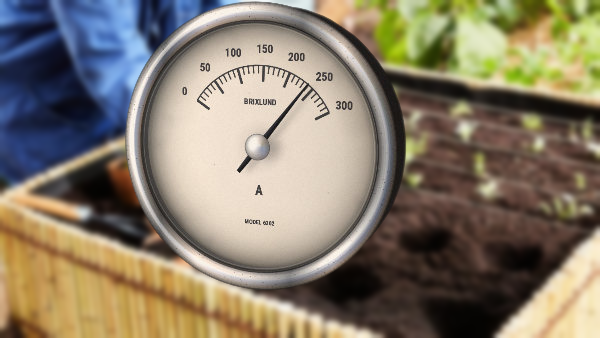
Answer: 240 A
